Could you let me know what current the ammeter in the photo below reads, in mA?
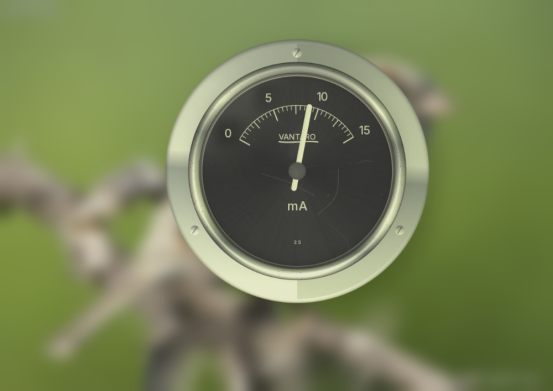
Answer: 9 mA
